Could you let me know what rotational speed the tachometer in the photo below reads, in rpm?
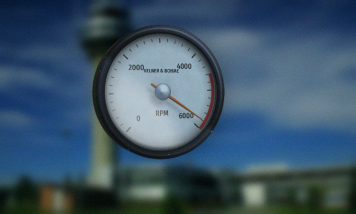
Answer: 5800 rpm
